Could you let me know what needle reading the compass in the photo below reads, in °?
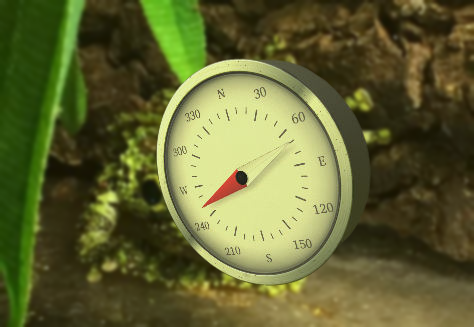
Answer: 250 °
